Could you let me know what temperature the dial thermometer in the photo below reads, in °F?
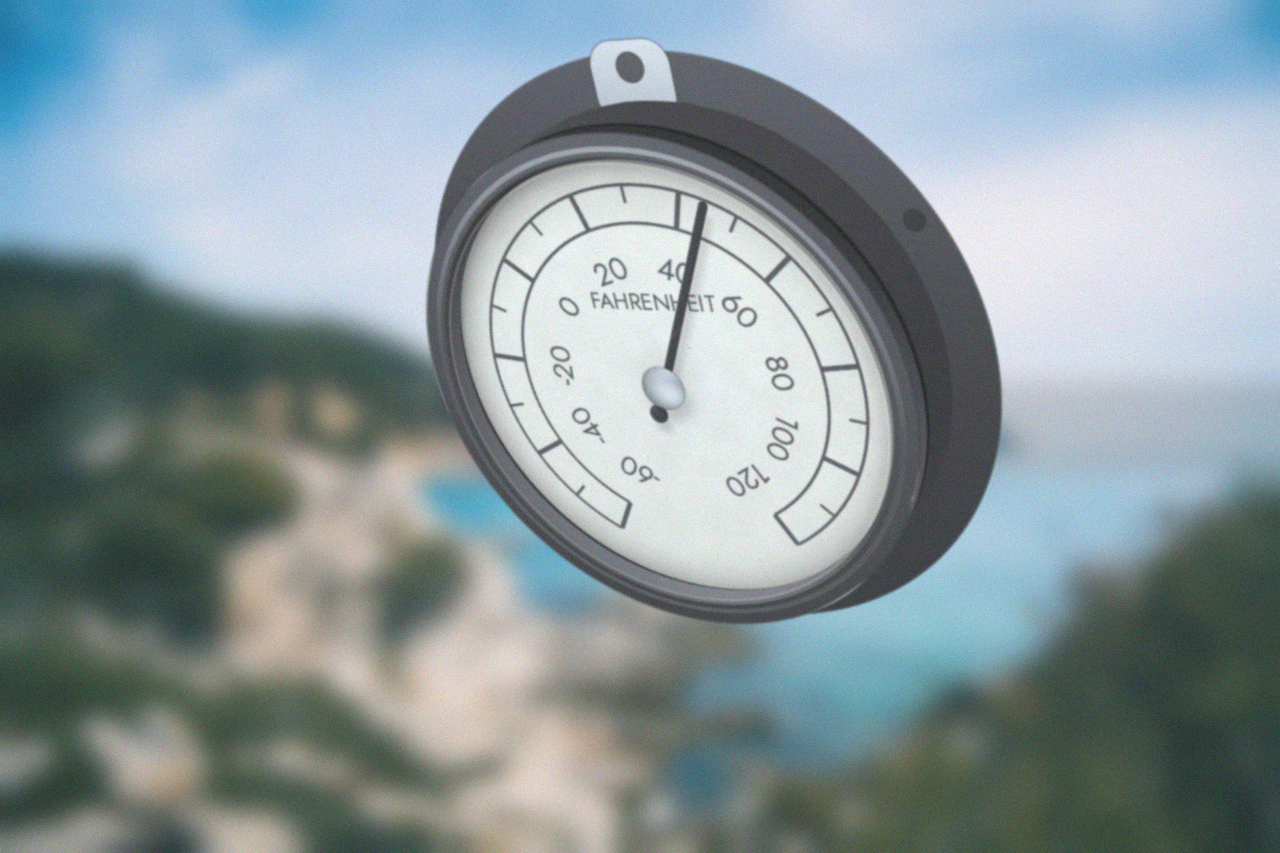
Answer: 45 °F
